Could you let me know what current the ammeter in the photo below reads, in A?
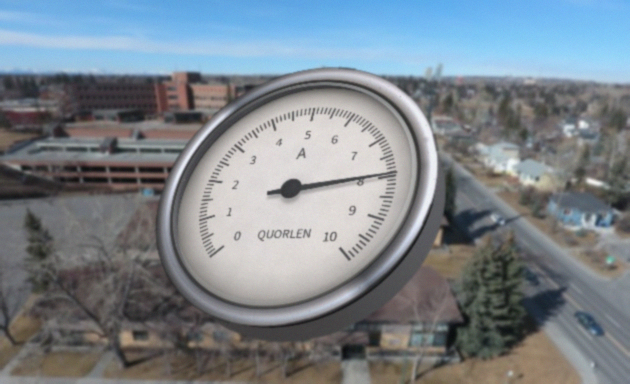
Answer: 8 A
